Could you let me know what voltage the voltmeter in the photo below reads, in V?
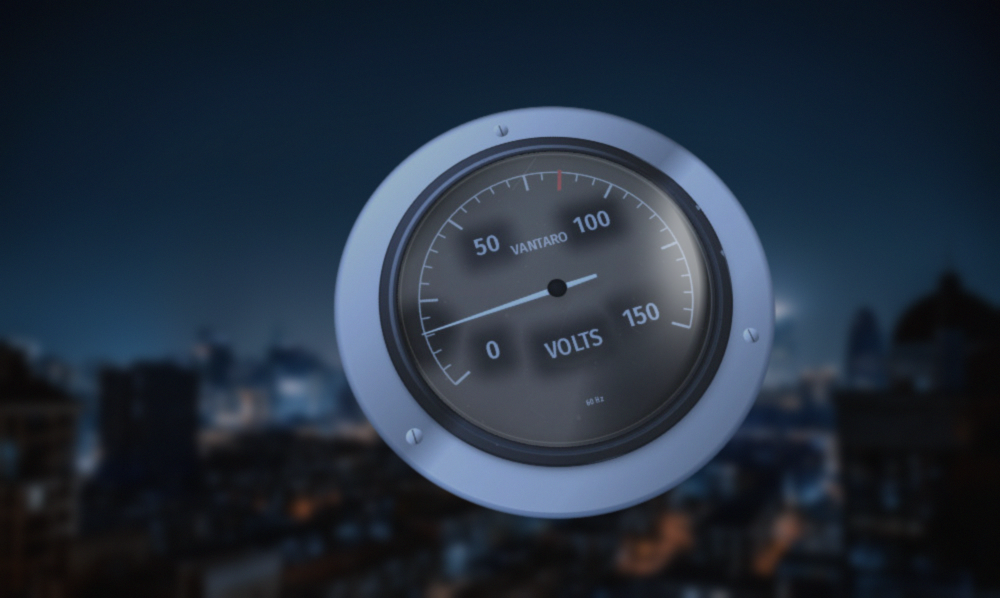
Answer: 15 V
